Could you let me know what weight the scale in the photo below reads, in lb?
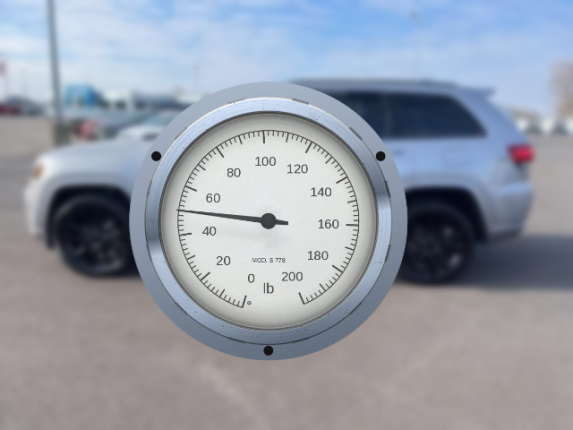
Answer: 50 lb
